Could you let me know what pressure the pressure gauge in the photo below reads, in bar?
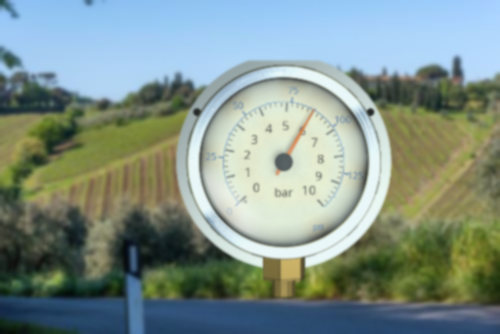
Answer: 6 bar
